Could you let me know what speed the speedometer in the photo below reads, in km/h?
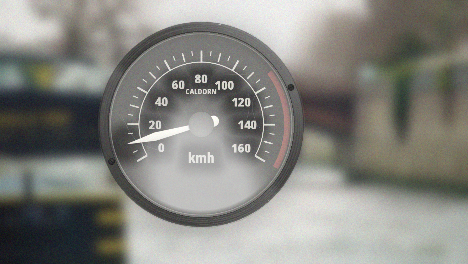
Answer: 10 km/h
